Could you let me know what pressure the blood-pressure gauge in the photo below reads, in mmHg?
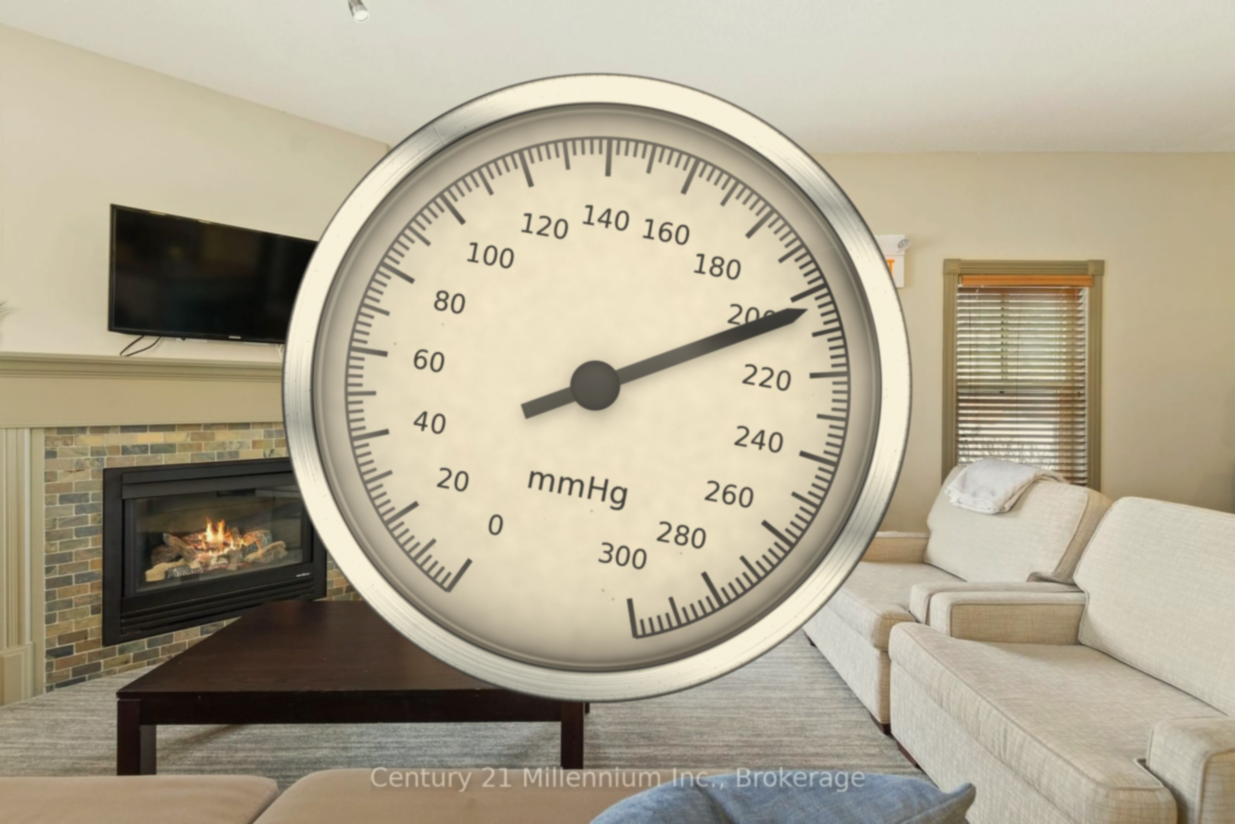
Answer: 204 mmHg
